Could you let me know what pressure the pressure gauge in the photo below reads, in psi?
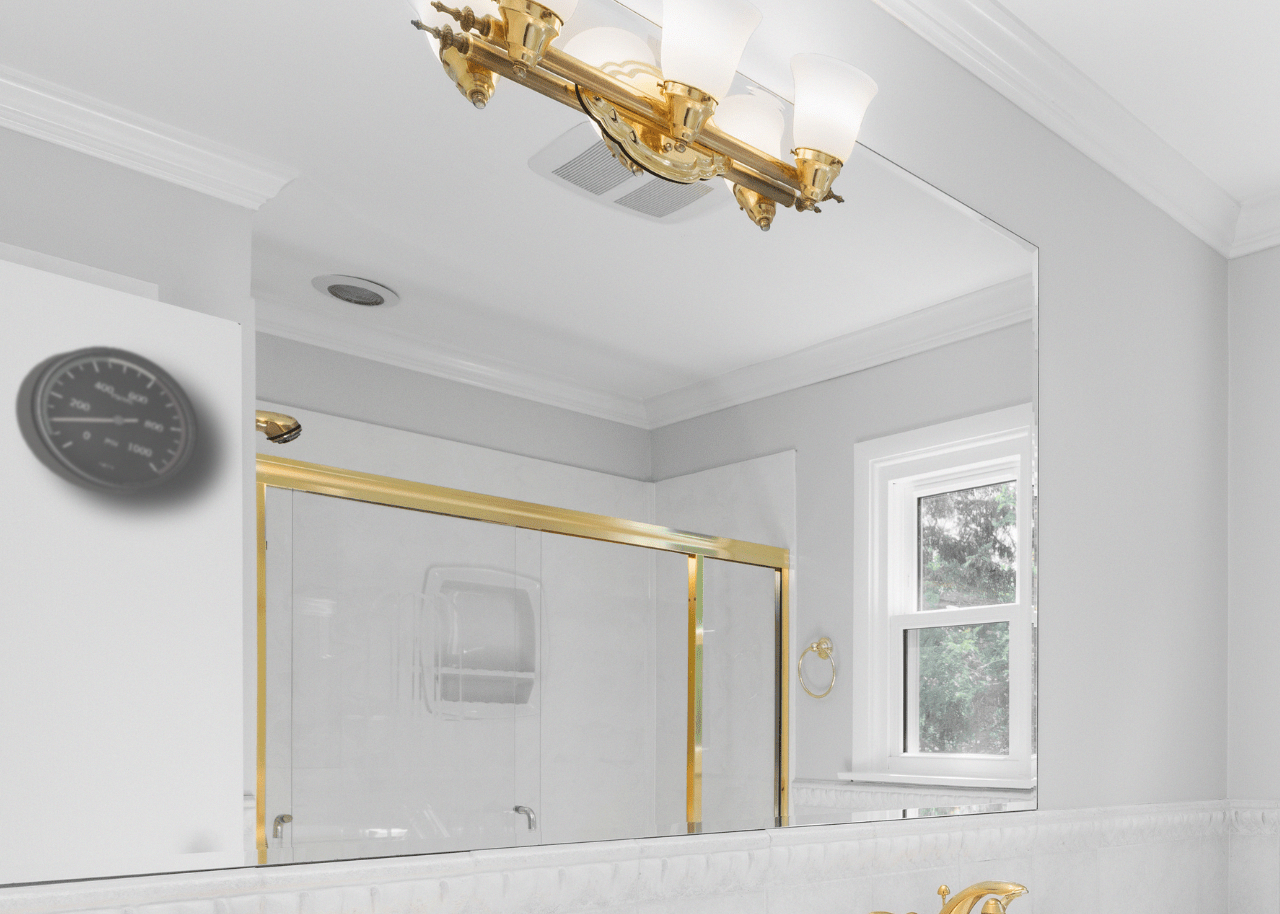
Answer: 100 psi
